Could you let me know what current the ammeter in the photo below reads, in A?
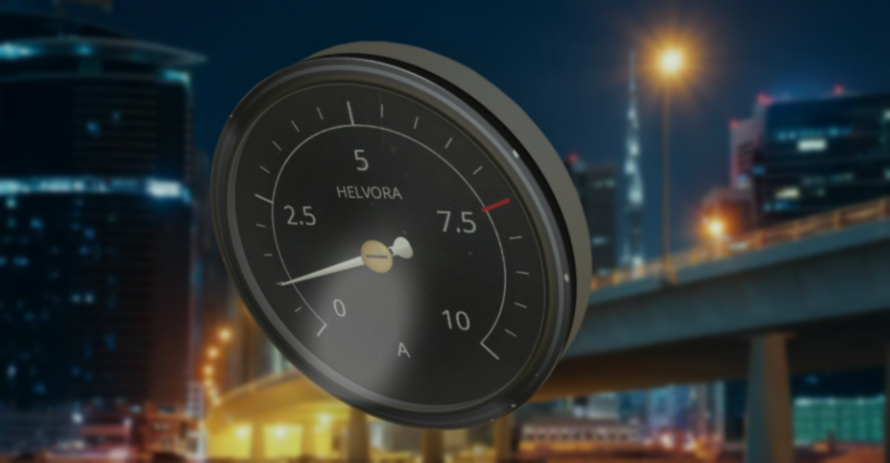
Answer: 1 A
